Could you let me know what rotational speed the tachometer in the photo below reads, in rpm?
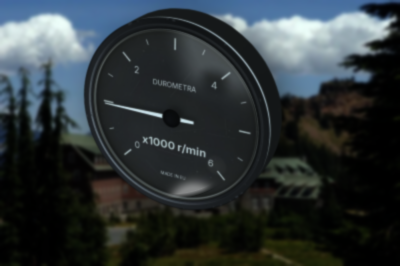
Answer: 1000 rpm
